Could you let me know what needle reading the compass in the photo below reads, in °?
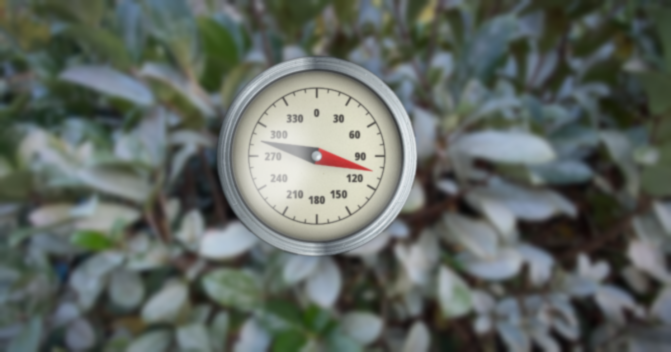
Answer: 105 °
